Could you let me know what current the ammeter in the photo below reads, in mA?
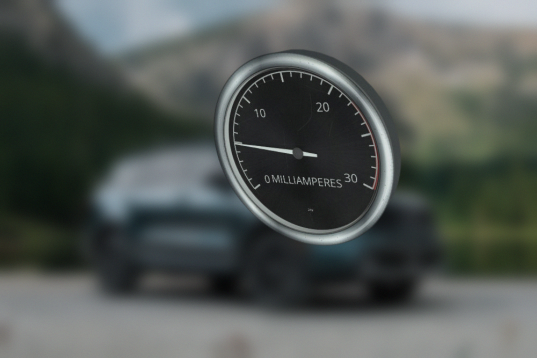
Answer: 5 mA
